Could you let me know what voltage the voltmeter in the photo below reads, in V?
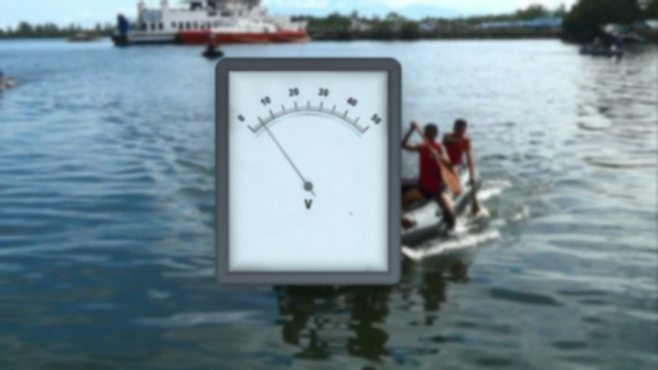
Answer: 5 V
